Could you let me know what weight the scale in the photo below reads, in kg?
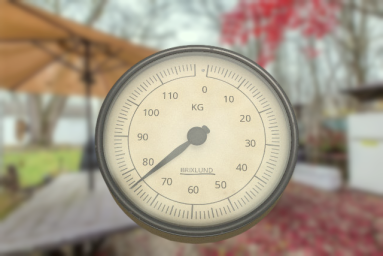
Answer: 76 kg
